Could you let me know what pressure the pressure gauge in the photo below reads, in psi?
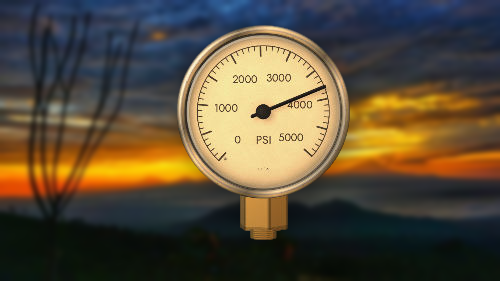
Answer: 3800 psi
